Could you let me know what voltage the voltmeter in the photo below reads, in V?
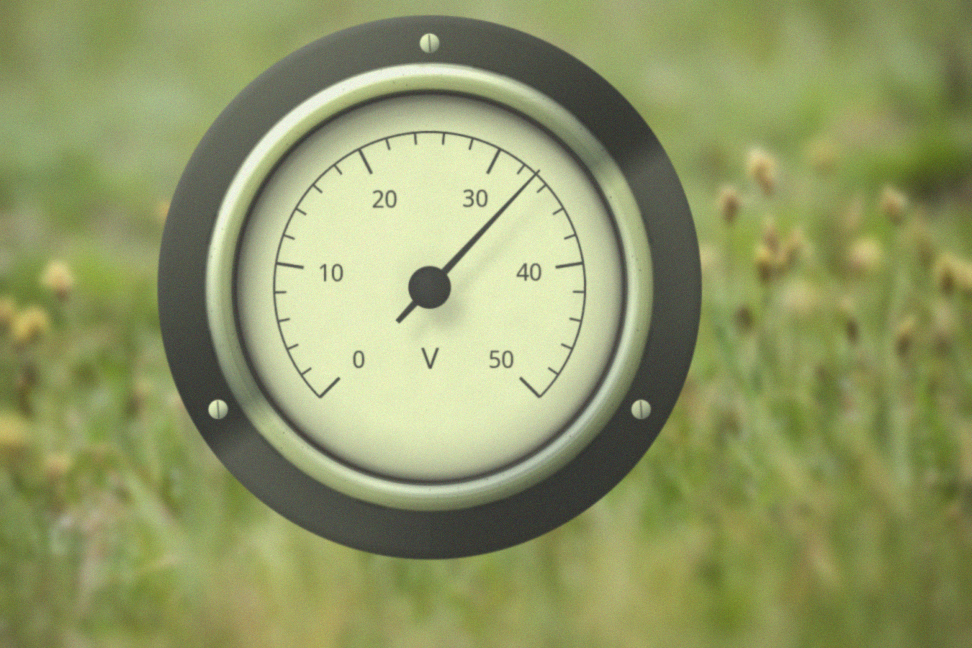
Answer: 33 V
